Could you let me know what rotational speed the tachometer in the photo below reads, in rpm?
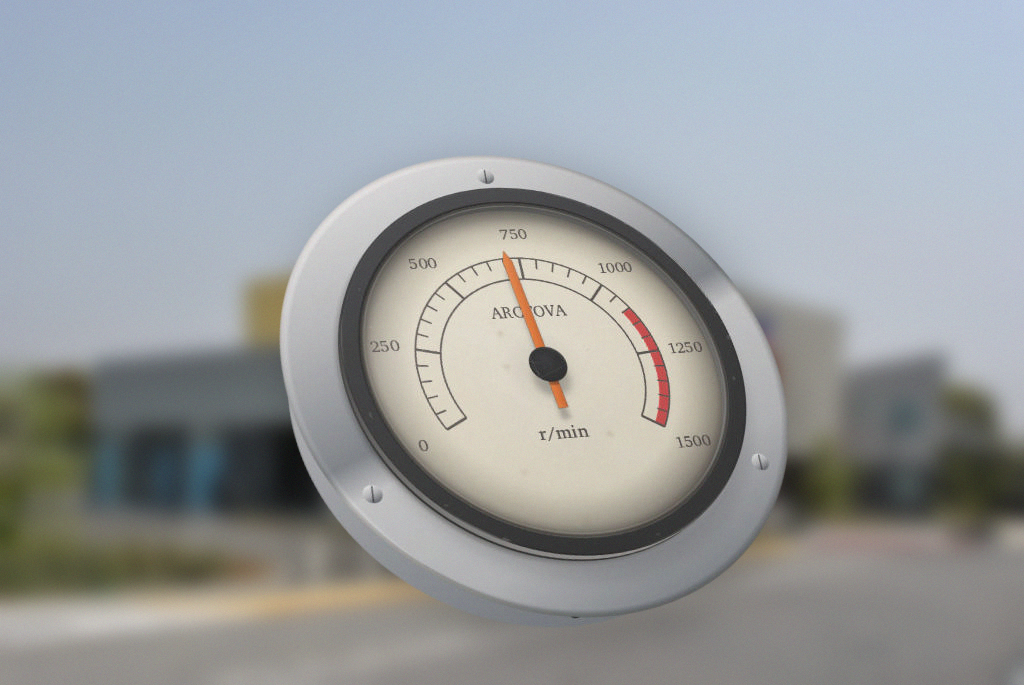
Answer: 700 rpm
